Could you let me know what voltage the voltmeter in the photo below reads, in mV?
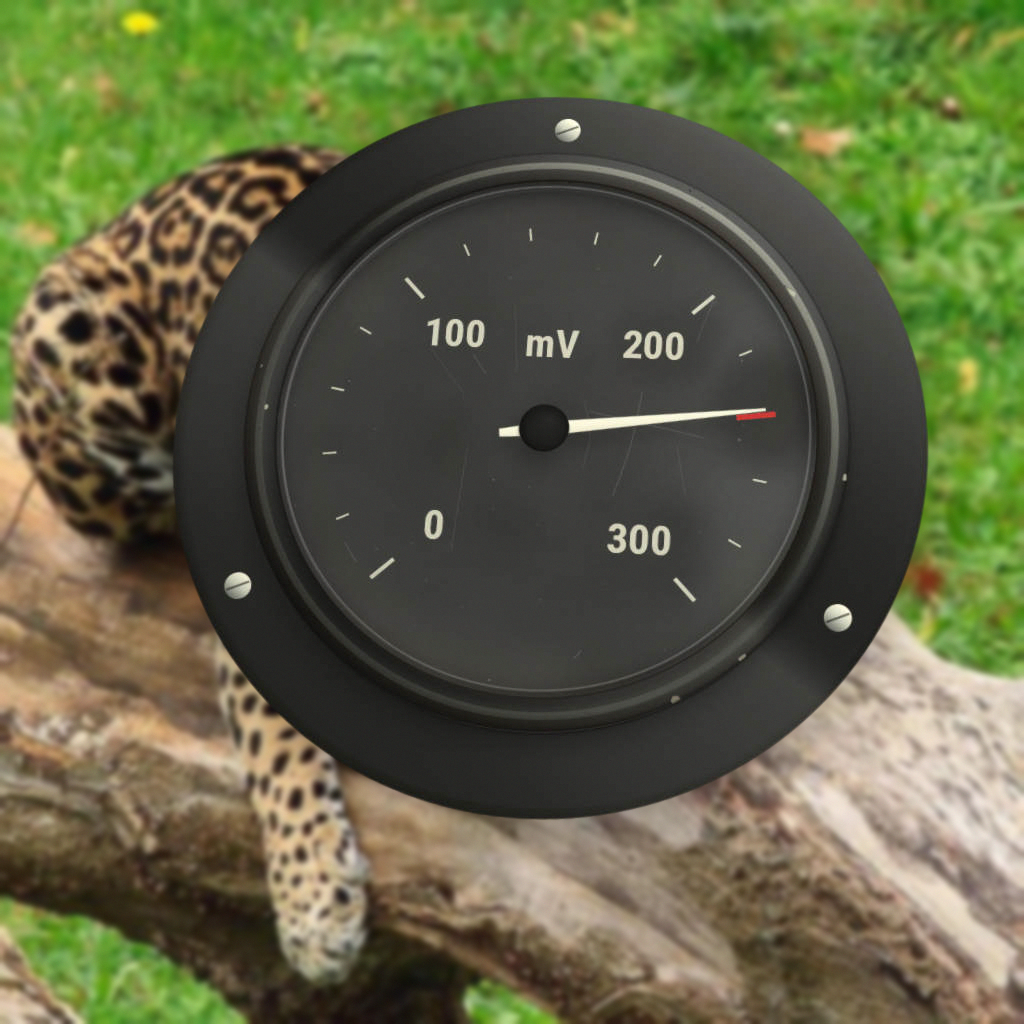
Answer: 240 mV
